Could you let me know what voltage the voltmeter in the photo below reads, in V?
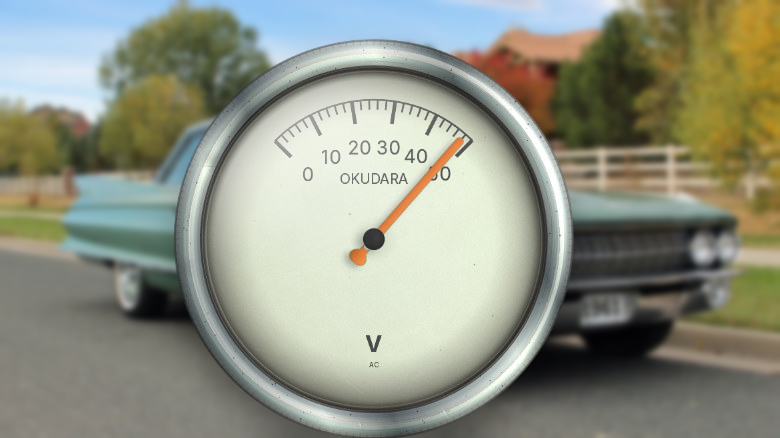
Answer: 48 V
